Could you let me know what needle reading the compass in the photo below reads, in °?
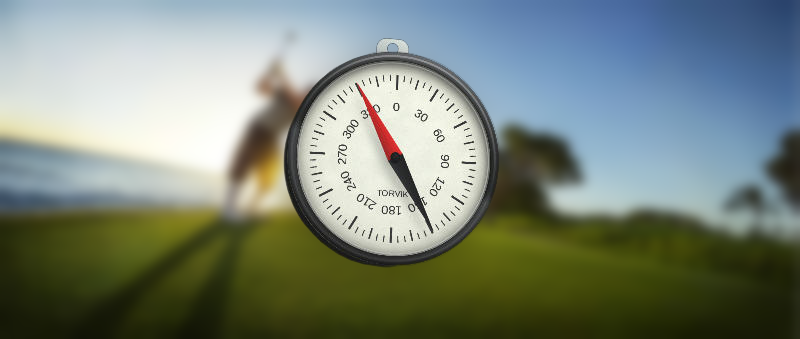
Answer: 330 °
